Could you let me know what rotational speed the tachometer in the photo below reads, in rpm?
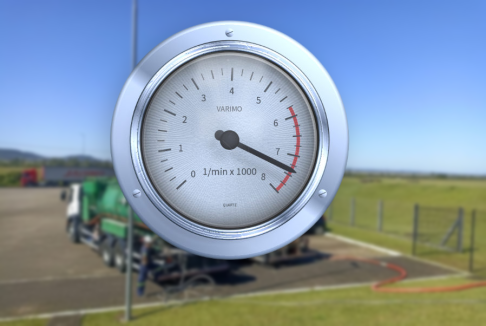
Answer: 7375 rpm
